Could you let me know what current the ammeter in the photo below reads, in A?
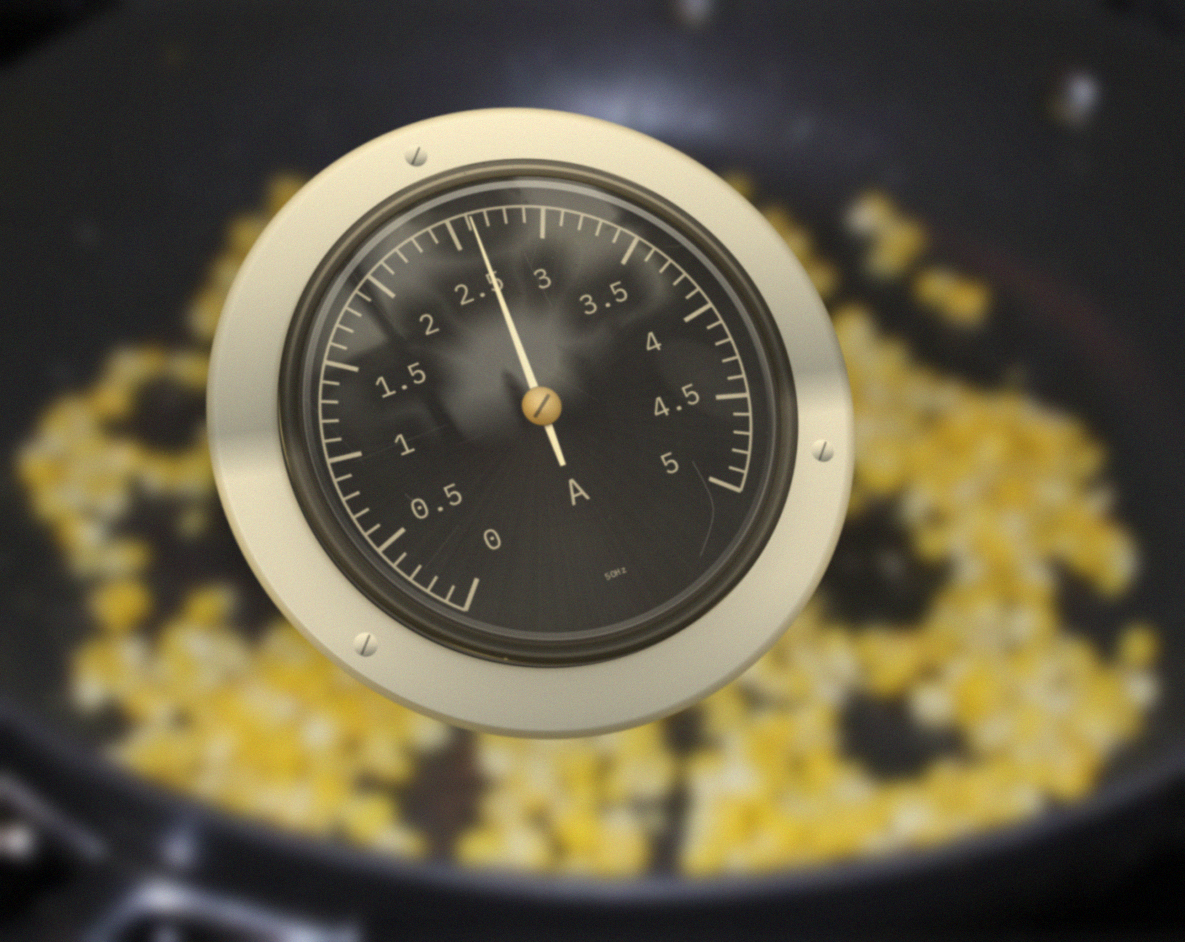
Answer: 2.6 A
